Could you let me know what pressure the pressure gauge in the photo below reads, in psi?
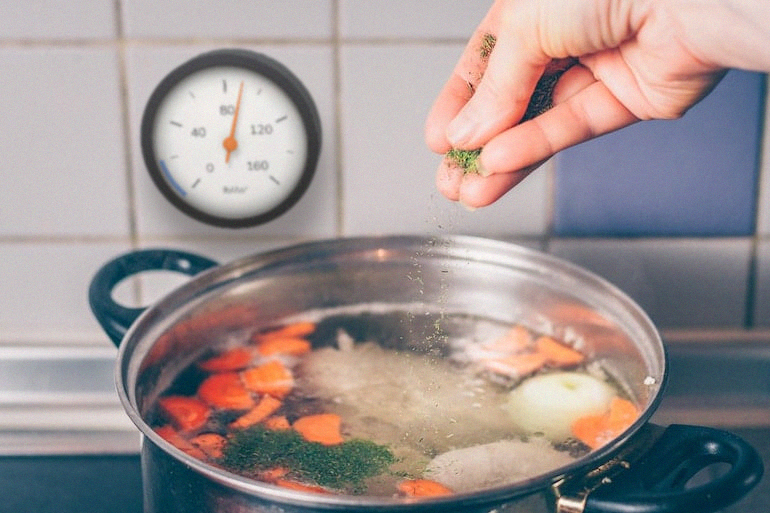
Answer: 90 psi
